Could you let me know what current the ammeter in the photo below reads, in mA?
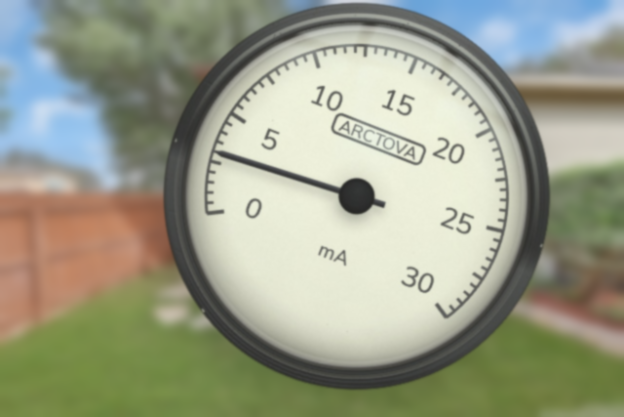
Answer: 3 mA
